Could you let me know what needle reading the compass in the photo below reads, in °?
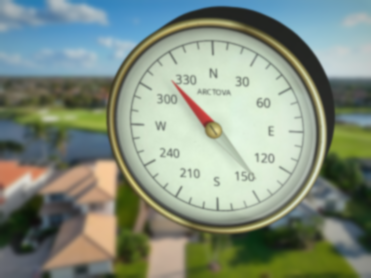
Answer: 320 °
